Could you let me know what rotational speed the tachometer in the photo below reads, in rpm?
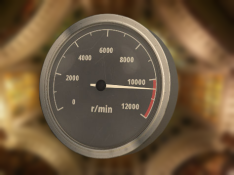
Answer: 10500 rpm
